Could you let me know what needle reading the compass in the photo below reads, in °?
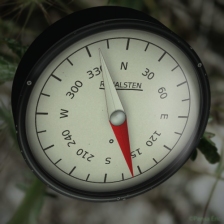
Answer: 157.5 °
